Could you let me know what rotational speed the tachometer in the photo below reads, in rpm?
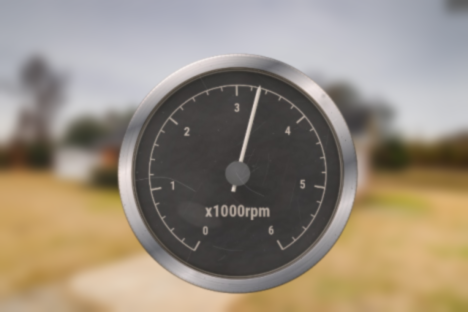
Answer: 3300 rpm
